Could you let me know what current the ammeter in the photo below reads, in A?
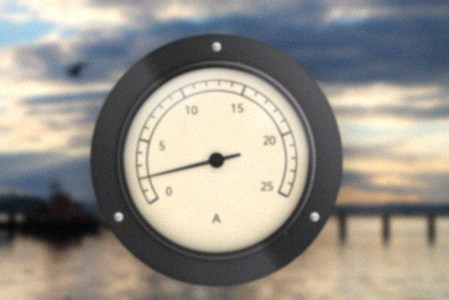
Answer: 2 A
